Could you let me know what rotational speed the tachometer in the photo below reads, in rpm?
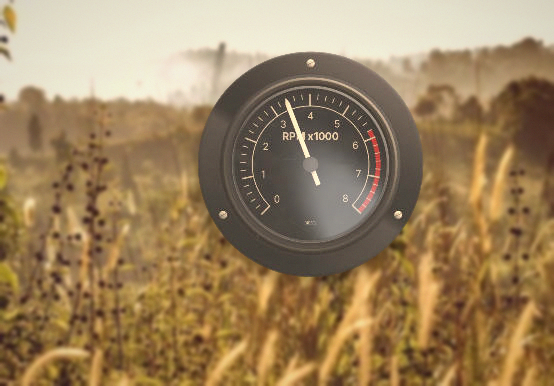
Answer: 3400 rpm
